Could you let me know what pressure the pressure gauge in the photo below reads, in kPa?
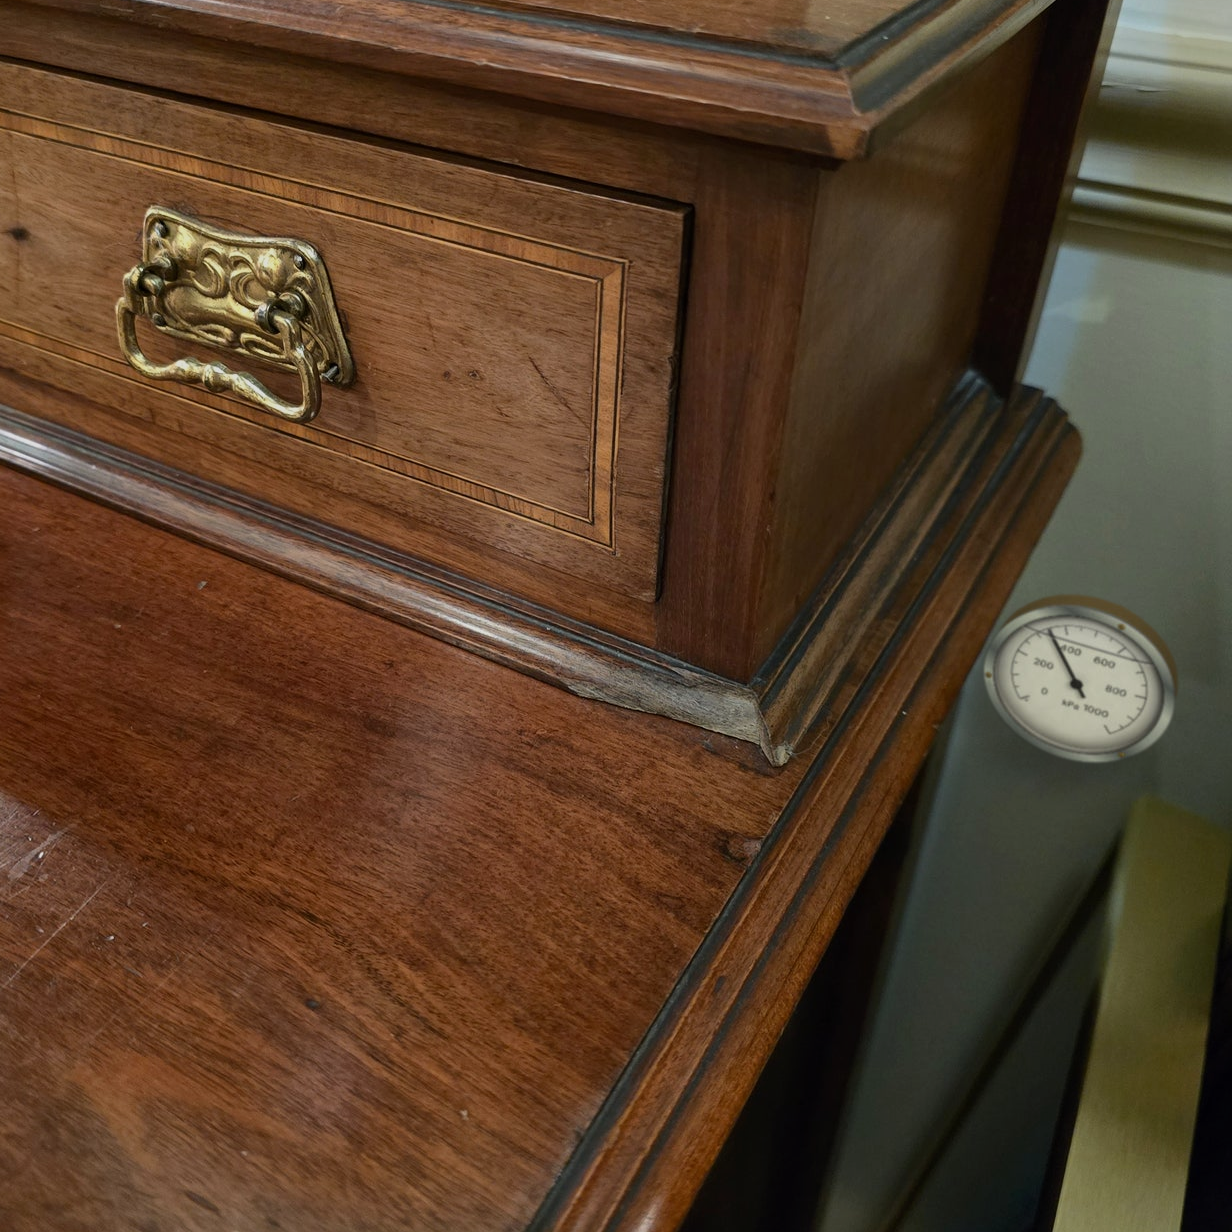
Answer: 350 kPa
